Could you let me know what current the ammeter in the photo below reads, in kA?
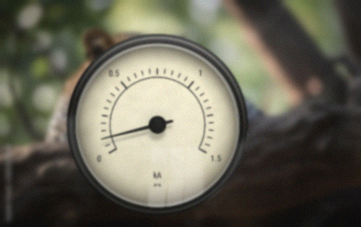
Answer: 0.1 kA
